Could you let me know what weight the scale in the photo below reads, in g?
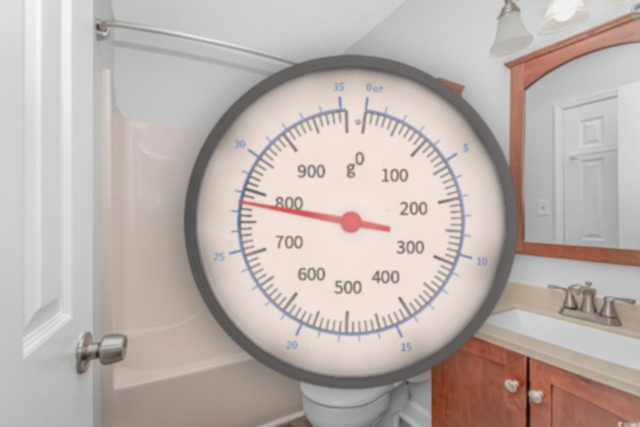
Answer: 780 g
